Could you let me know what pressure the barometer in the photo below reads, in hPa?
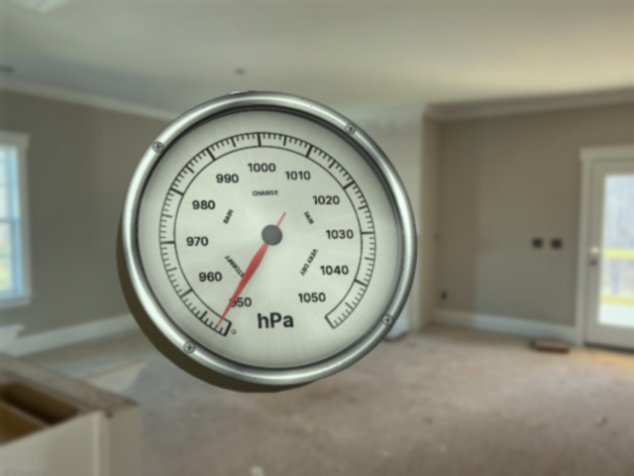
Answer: 952 hPa
